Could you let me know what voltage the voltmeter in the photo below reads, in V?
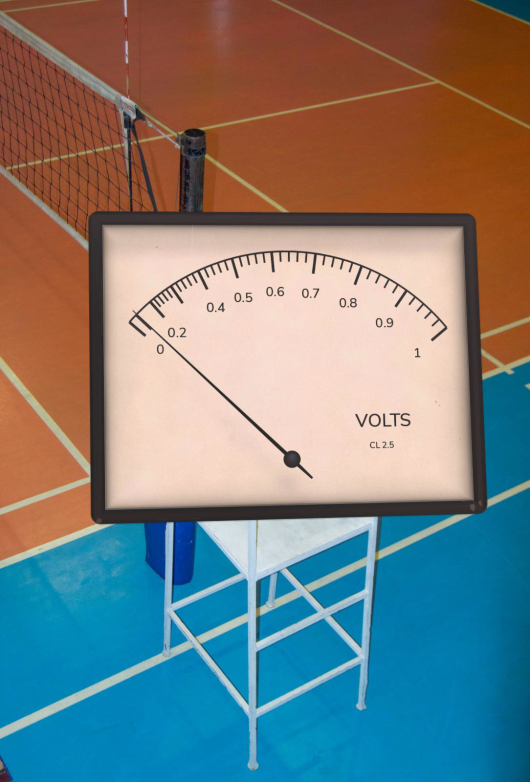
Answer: 0.1 V
